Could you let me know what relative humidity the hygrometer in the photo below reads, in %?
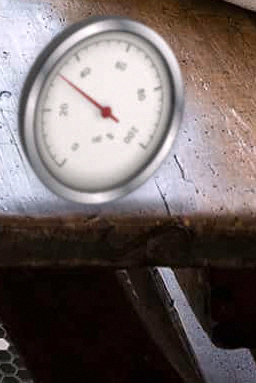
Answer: 32 %
